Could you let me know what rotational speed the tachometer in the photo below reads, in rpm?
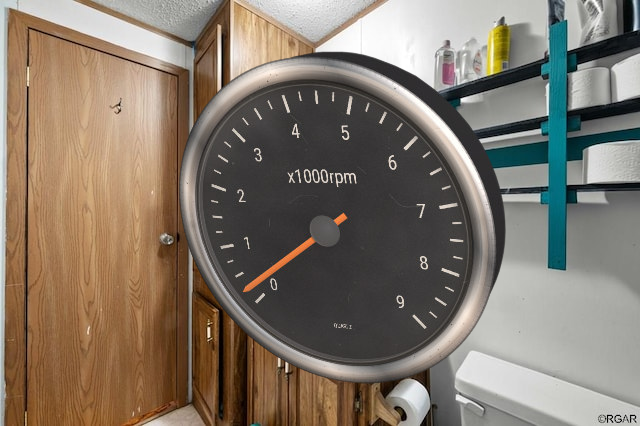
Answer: 250 rpm
